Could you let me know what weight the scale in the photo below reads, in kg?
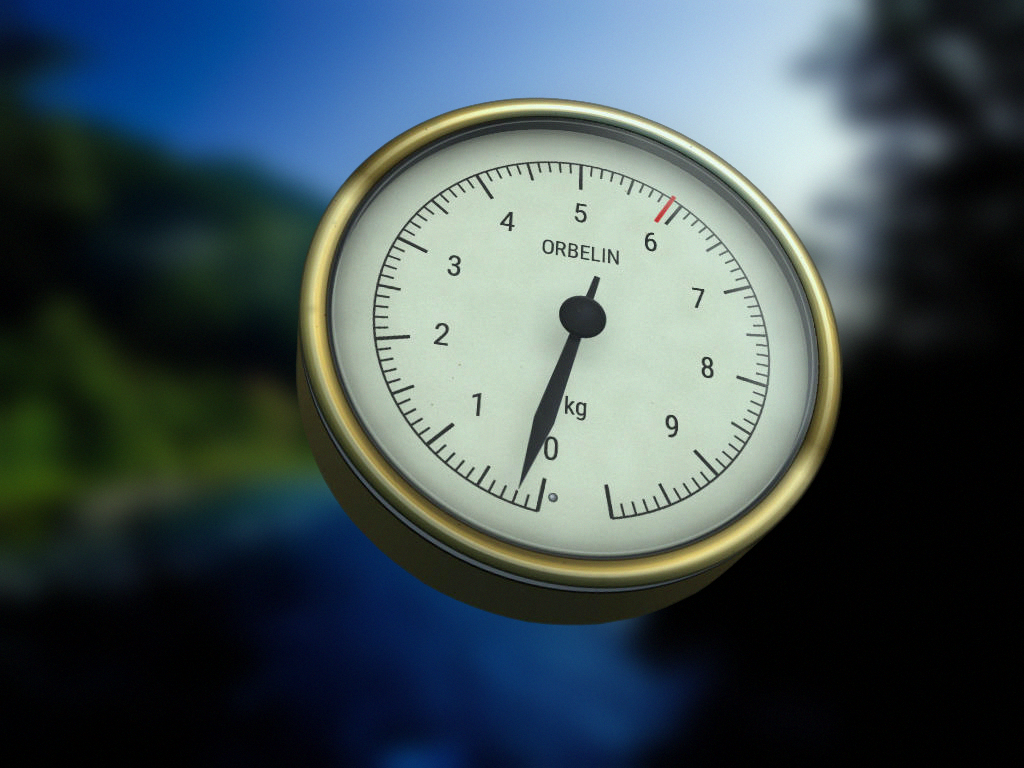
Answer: 0.2 kg
